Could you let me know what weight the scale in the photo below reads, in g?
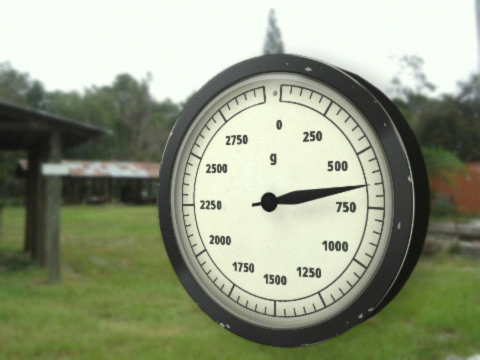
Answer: 650 g
